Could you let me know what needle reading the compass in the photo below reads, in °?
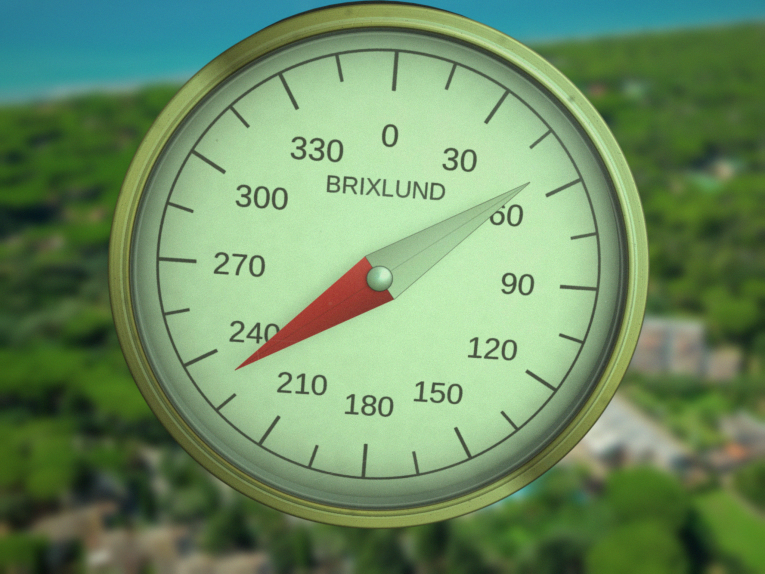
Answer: 232.5 °
